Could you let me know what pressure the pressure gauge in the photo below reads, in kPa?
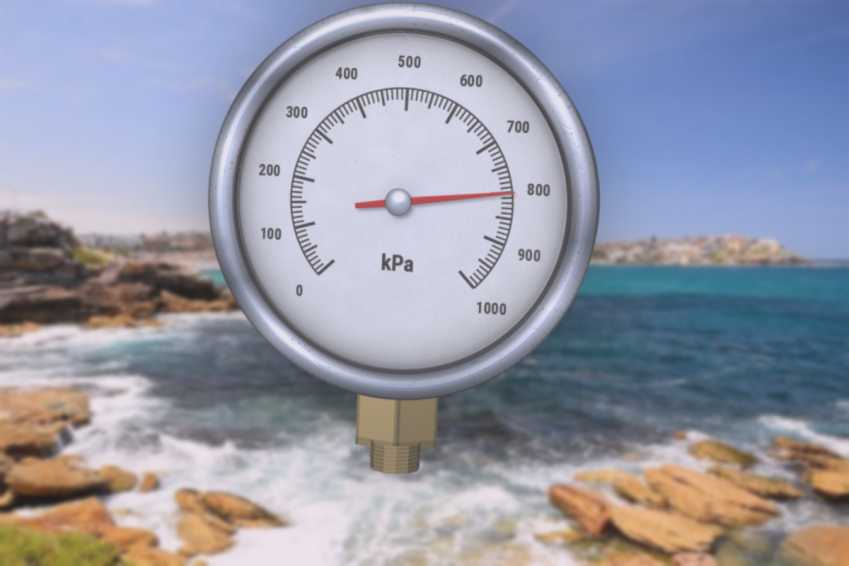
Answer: 800 kPa
